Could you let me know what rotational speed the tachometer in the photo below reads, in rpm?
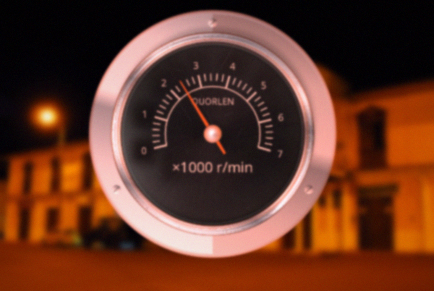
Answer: 2400 rpm
